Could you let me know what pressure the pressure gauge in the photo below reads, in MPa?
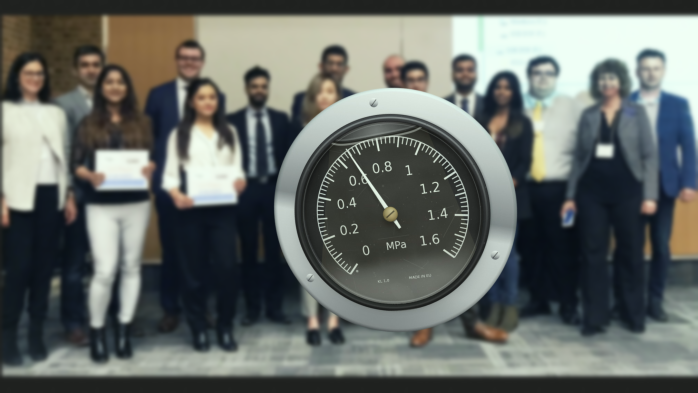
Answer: 0.66 MPa
